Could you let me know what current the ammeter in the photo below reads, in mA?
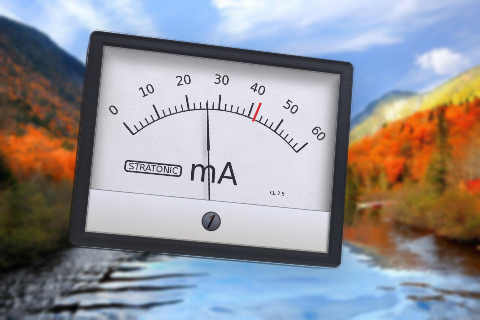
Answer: 26 mA
